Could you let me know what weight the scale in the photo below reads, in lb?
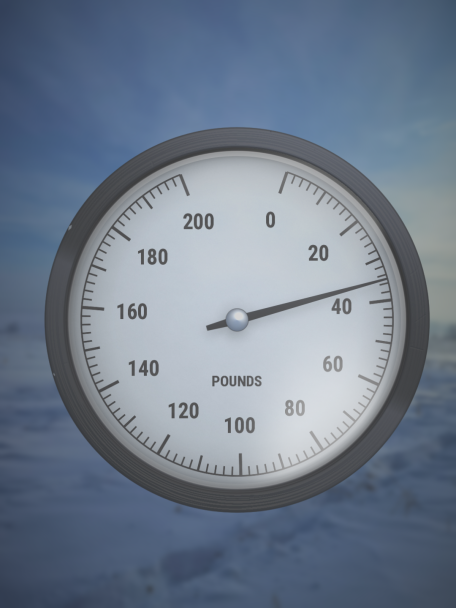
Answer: 35 lb
